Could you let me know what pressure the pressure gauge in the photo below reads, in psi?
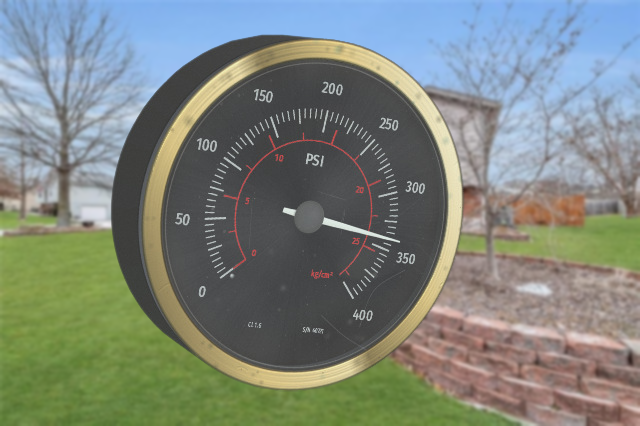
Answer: 340 psi
